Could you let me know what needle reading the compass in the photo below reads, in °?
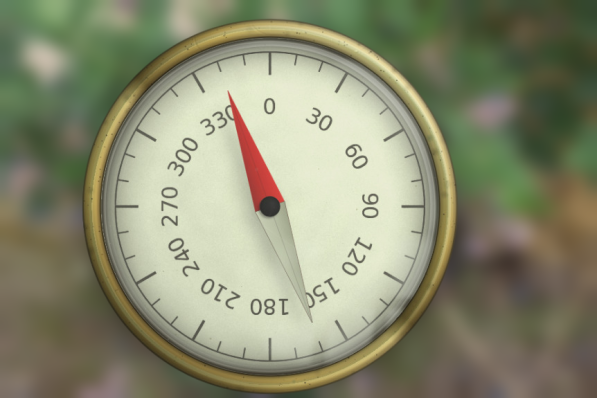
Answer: 340 °
